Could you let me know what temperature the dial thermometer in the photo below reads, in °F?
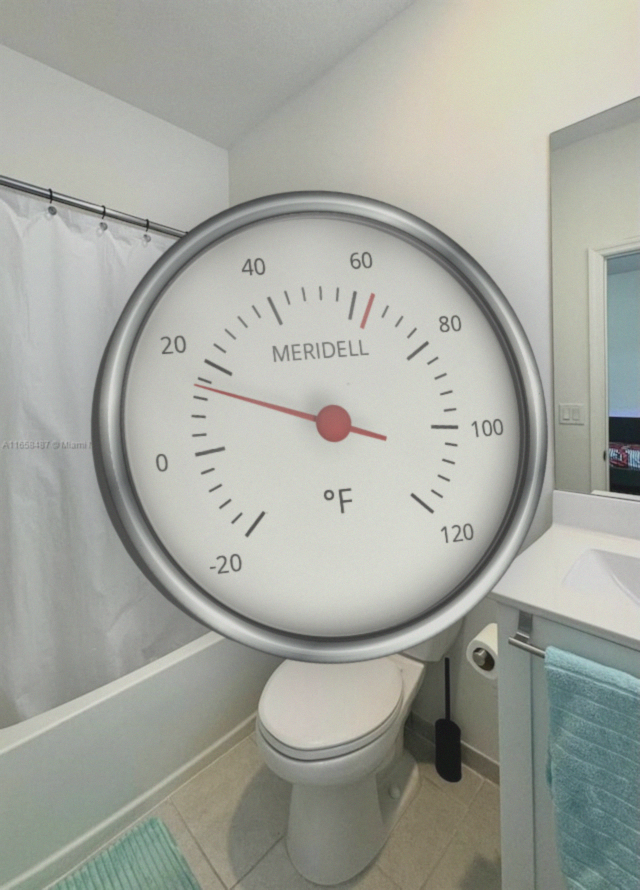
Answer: 14 °F
